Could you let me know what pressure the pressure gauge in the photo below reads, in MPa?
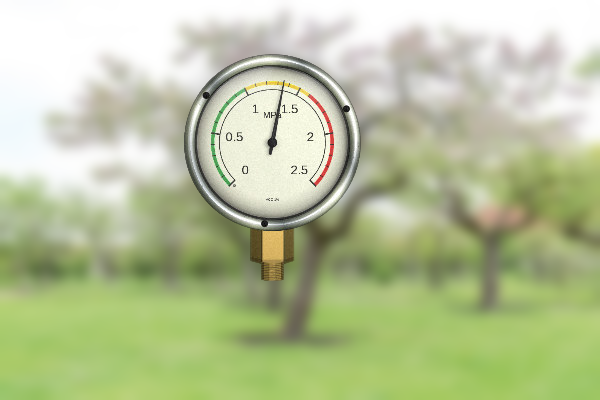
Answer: 1.35 MPa
